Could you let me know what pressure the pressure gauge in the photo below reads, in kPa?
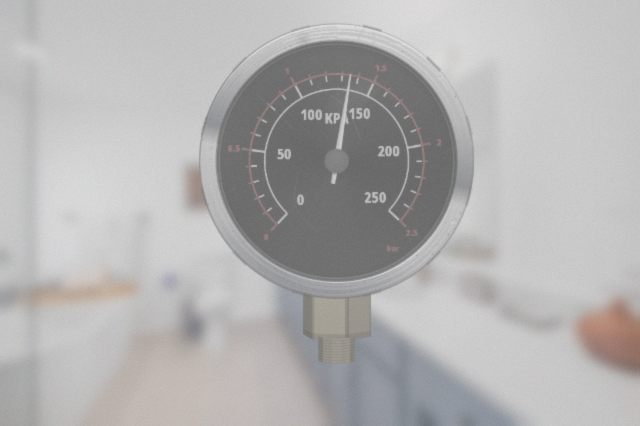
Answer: 135 kPa
